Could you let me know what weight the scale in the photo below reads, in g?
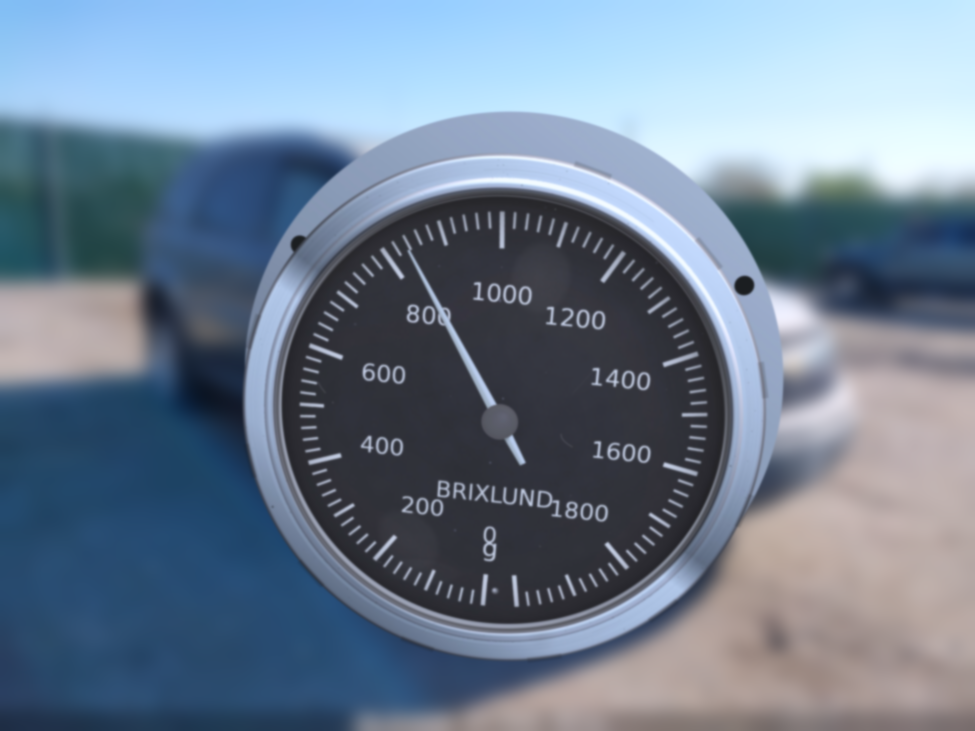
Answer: 840 g
